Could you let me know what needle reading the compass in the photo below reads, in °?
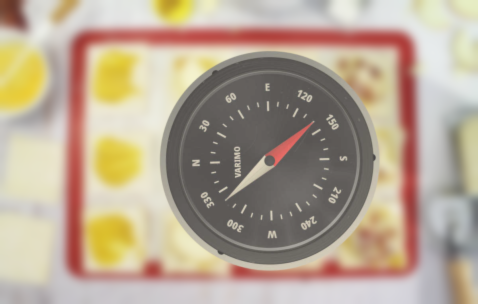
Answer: 140 °
